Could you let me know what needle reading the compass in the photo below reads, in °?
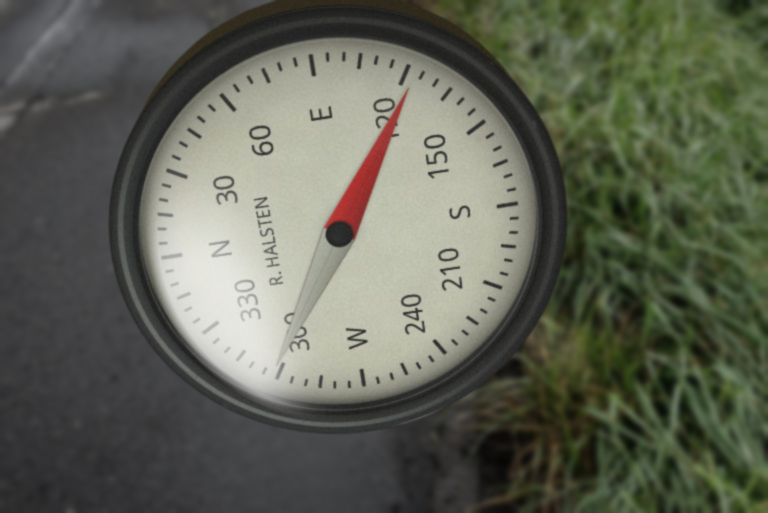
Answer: 122.5 °
